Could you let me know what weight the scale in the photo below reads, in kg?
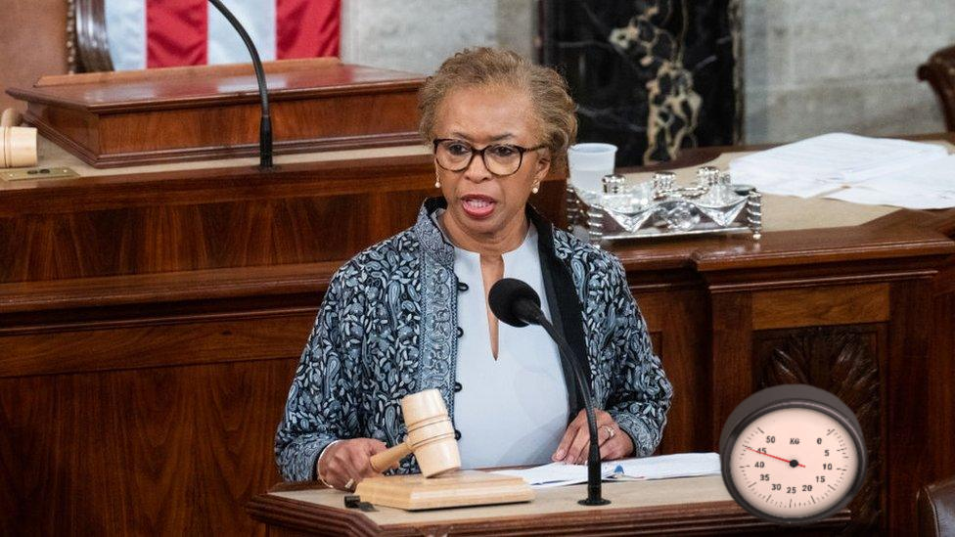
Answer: 45 kg
